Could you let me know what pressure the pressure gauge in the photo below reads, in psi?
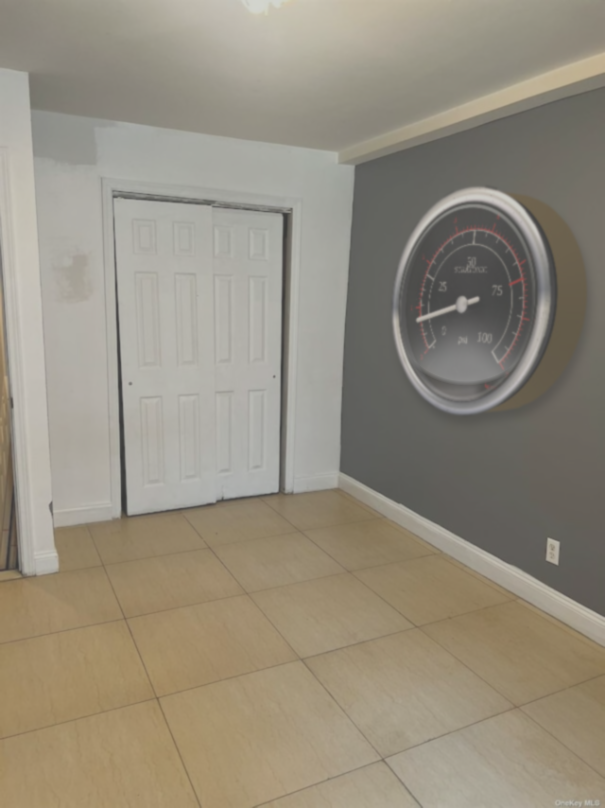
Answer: 10 psi
